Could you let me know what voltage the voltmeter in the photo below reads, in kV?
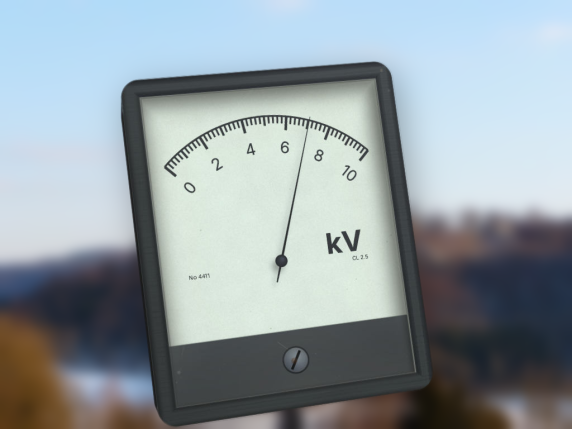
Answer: 7 kV
